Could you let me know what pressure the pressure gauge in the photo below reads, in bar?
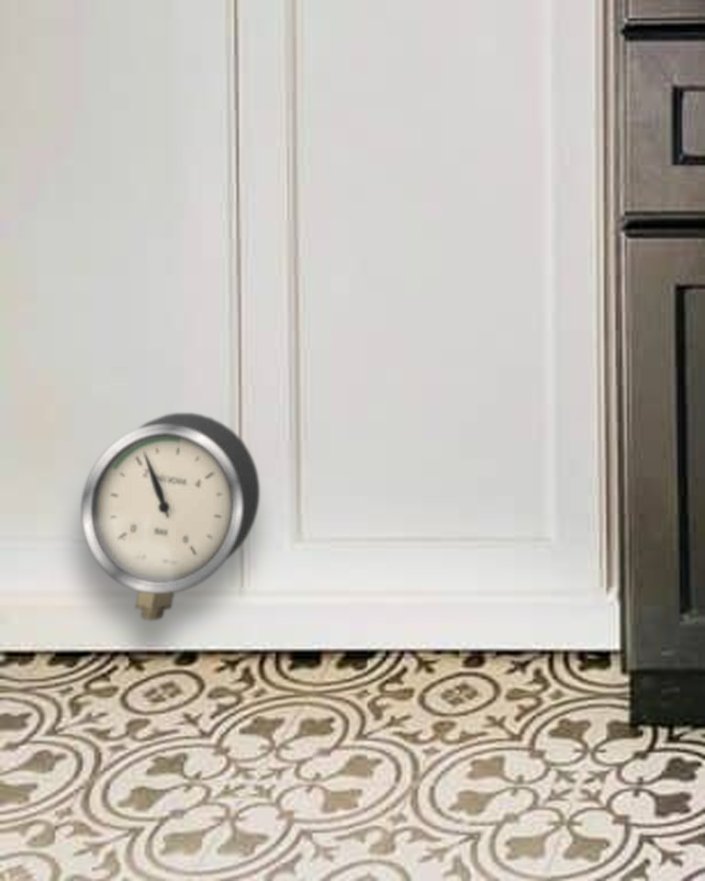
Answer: 2.25 bar
